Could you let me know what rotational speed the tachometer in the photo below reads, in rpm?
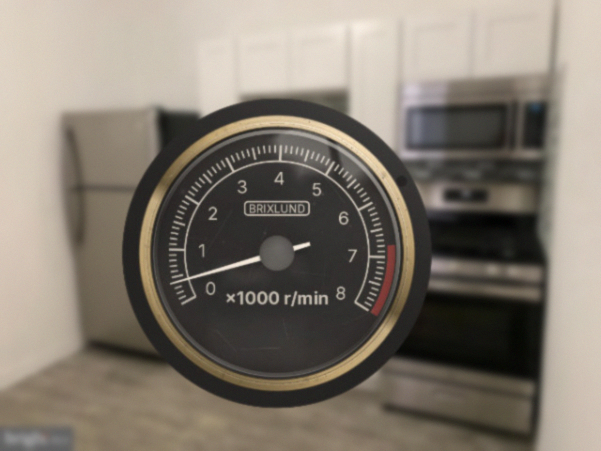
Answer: 400 rpm
